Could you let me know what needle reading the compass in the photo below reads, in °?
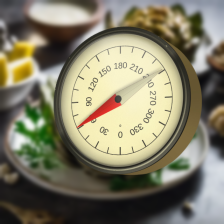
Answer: 60 °
